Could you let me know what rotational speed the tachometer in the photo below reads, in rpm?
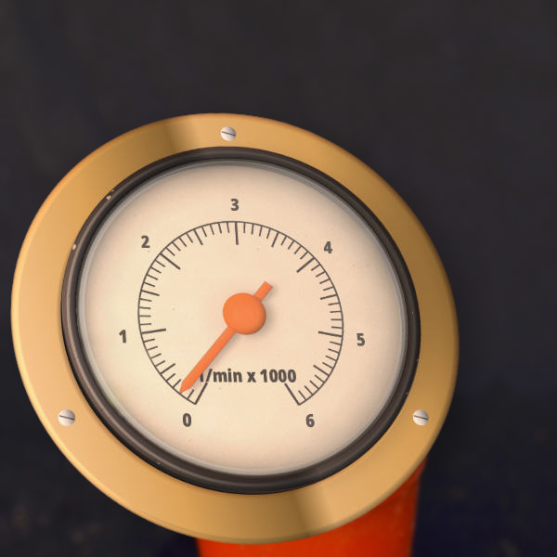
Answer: 200 rpm
